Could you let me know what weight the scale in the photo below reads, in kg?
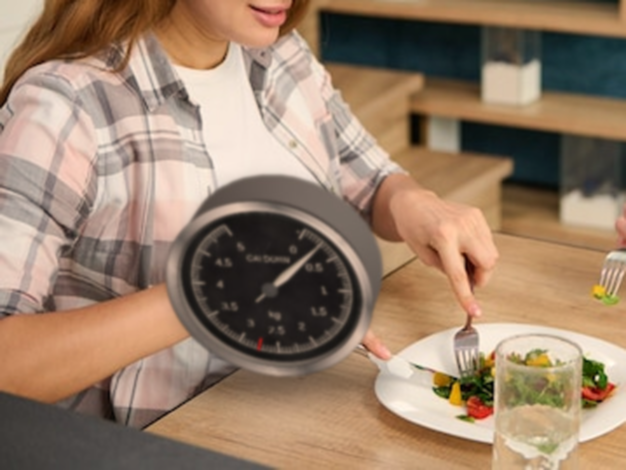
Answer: 0.25 kg
